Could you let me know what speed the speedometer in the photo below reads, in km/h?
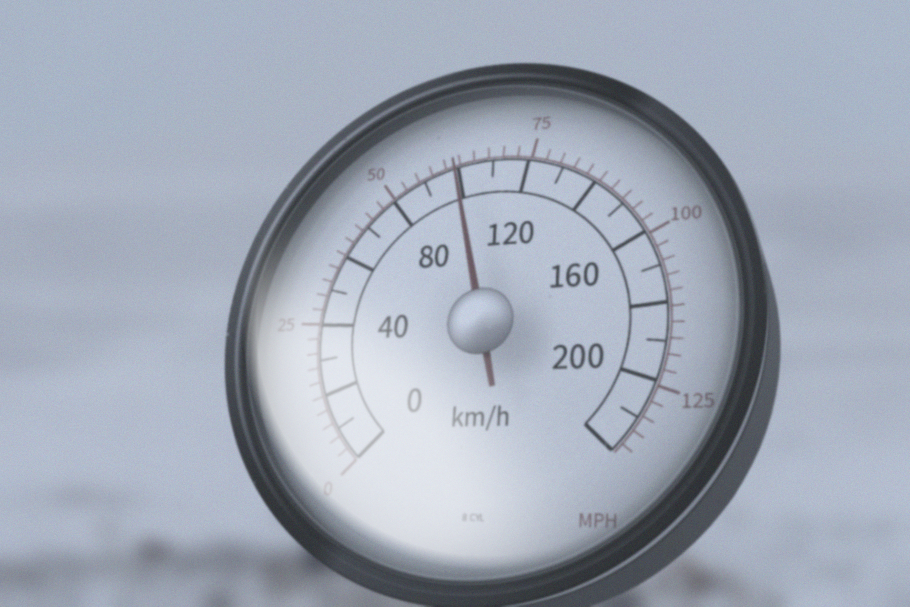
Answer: 100 km/h
